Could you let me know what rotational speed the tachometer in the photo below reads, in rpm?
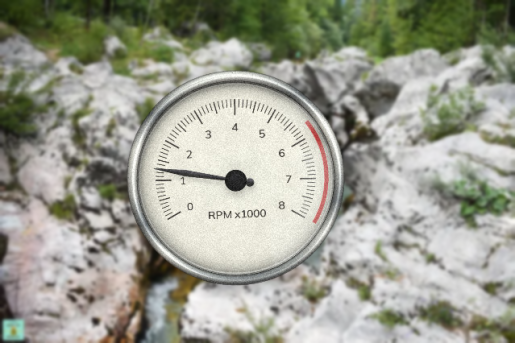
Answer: 1300 rpm
